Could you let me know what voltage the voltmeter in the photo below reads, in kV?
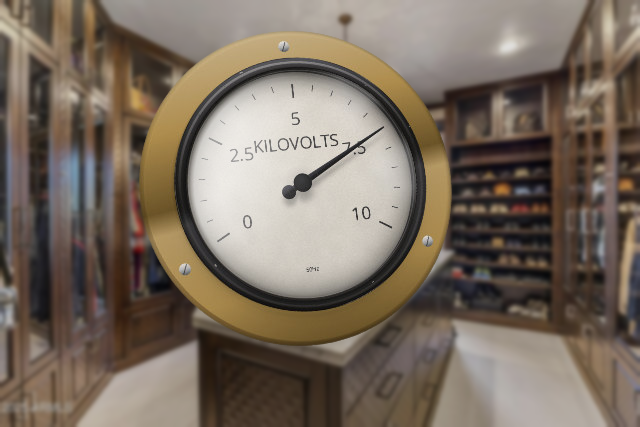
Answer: 7.5 kV
